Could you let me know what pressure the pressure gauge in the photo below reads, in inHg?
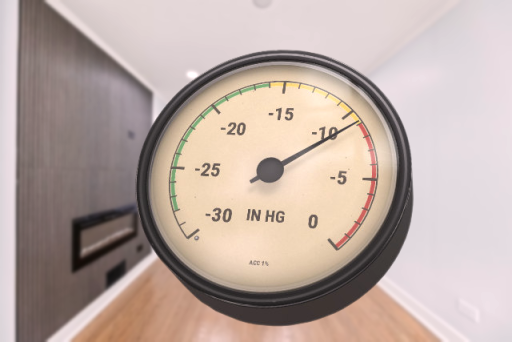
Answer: -9 inHg
